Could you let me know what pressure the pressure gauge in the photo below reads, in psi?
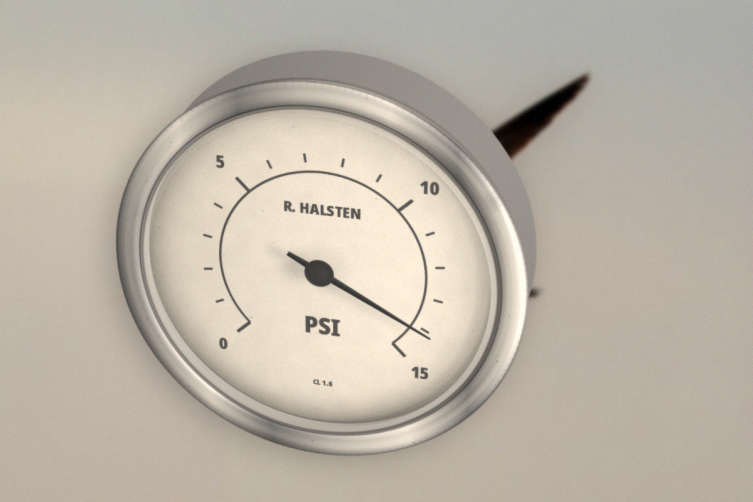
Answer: 14 psi
